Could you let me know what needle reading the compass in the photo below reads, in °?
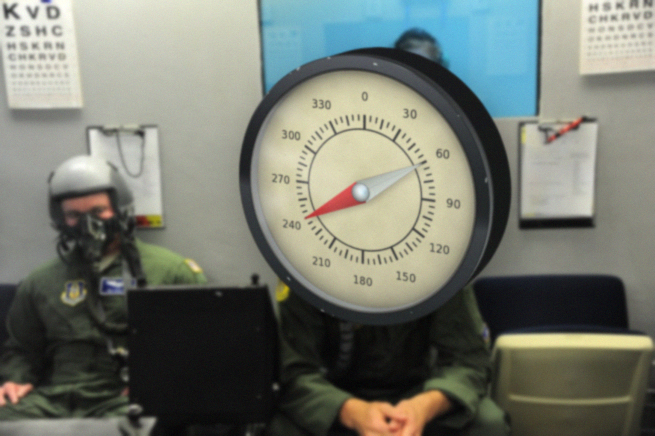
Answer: 240 °
